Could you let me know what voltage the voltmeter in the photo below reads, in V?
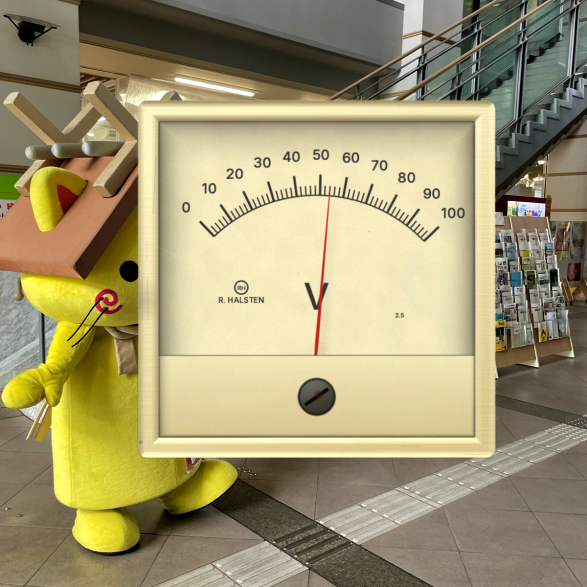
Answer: 54 V
